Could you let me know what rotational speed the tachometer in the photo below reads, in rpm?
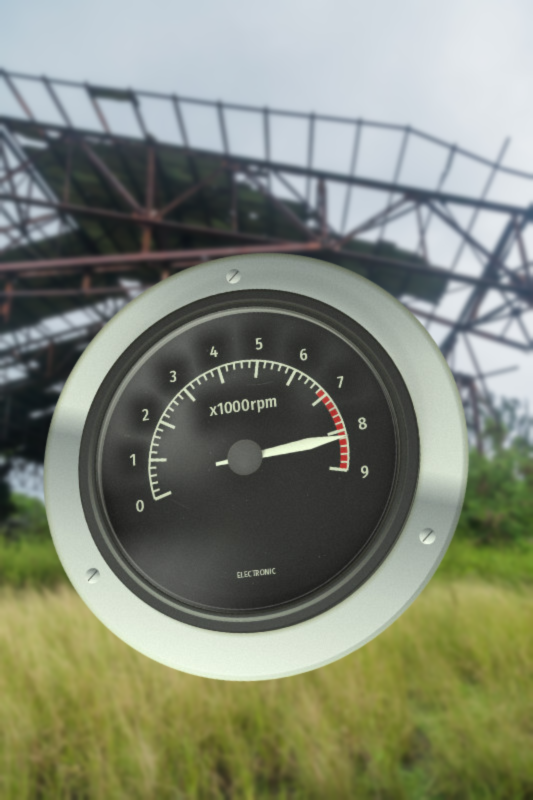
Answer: 8200 rpm
